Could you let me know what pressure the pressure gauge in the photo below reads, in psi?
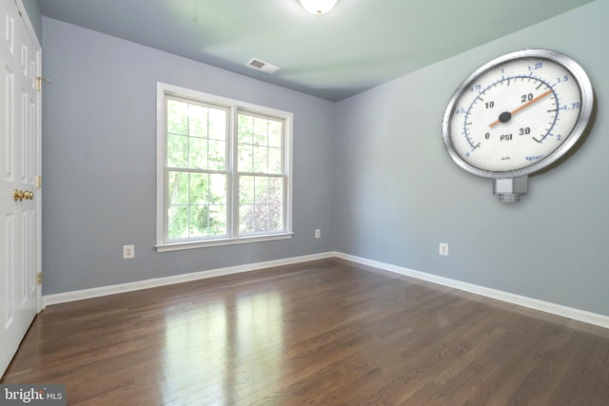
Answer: 22 psi
